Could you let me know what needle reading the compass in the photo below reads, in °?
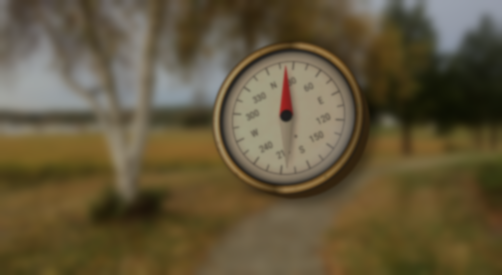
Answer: 22.5 °
